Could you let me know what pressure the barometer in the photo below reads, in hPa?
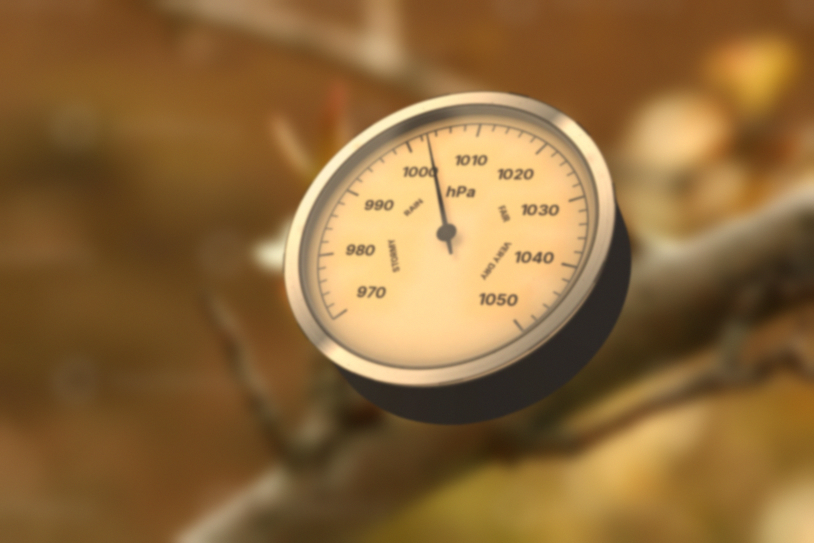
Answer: 1003 hPa
